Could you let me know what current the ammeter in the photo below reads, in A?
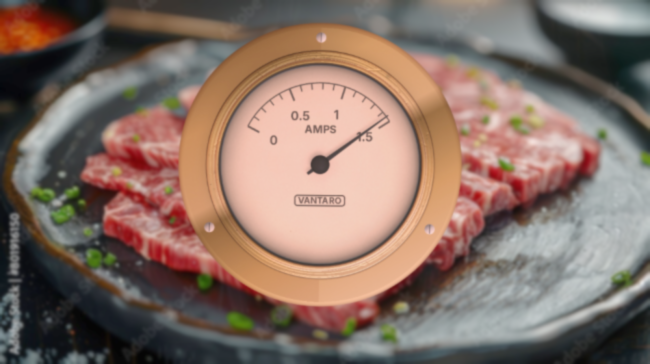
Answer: 1.45 A
